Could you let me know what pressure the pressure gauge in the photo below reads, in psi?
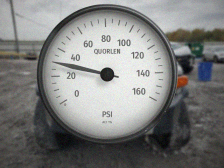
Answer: 30 psi
